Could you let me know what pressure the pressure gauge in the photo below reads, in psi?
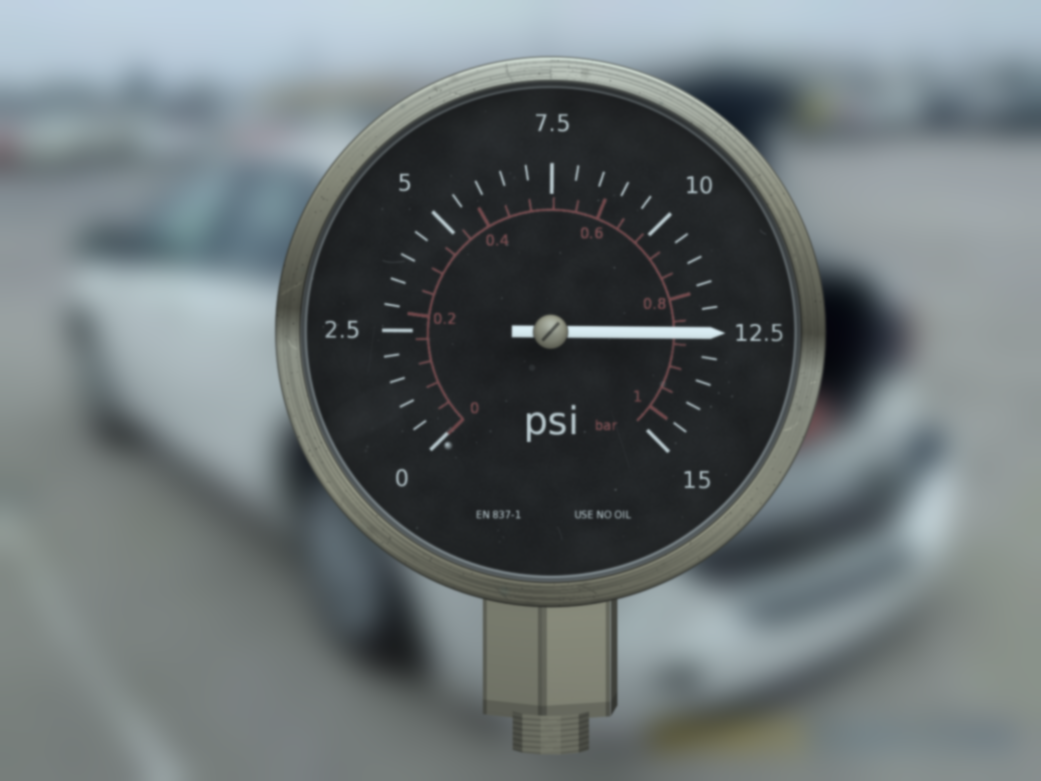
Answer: 12.5 psi
